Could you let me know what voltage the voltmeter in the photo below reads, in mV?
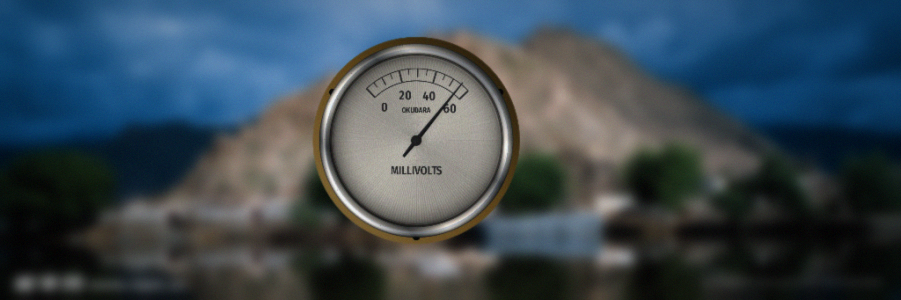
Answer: 55 mV
